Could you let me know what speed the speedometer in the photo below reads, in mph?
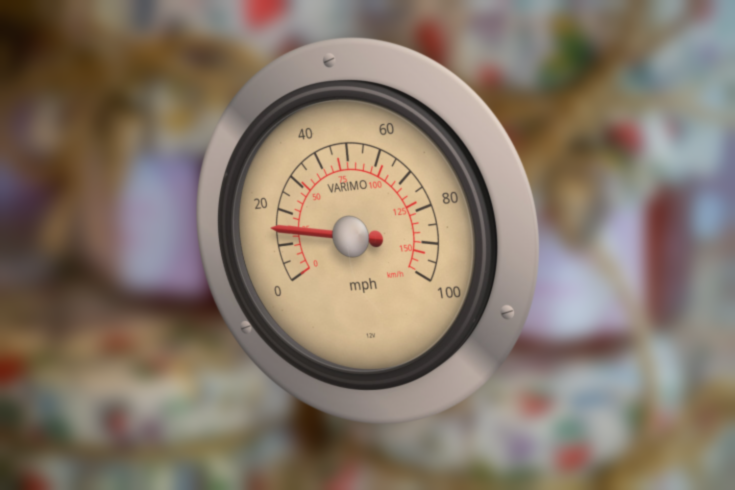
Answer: 15 mph
